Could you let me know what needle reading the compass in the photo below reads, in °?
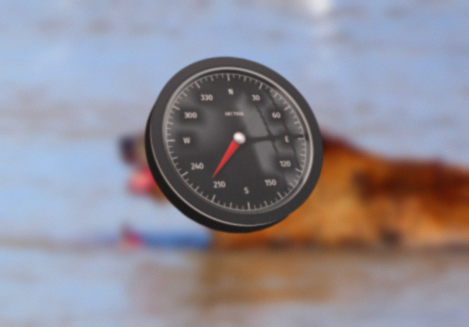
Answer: 220 °
